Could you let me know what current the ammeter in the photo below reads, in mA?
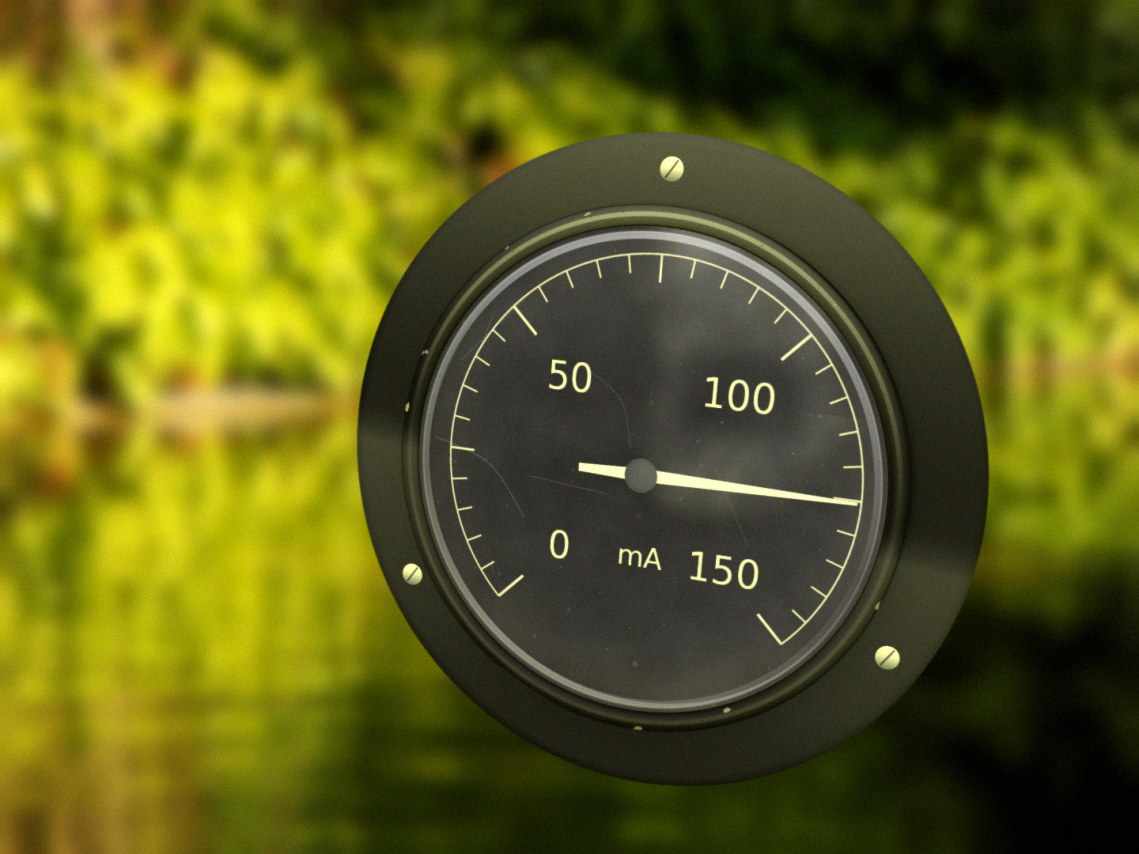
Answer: 125 mA
